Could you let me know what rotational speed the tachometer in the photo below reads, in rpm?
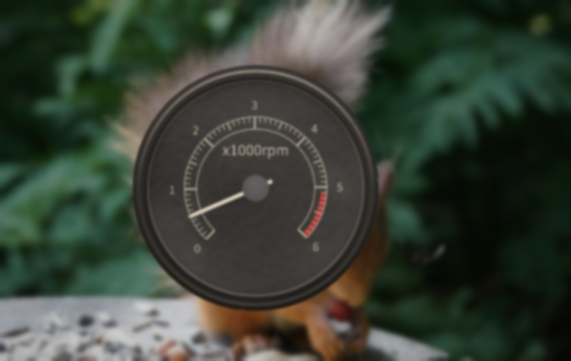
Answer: 500 rpm
